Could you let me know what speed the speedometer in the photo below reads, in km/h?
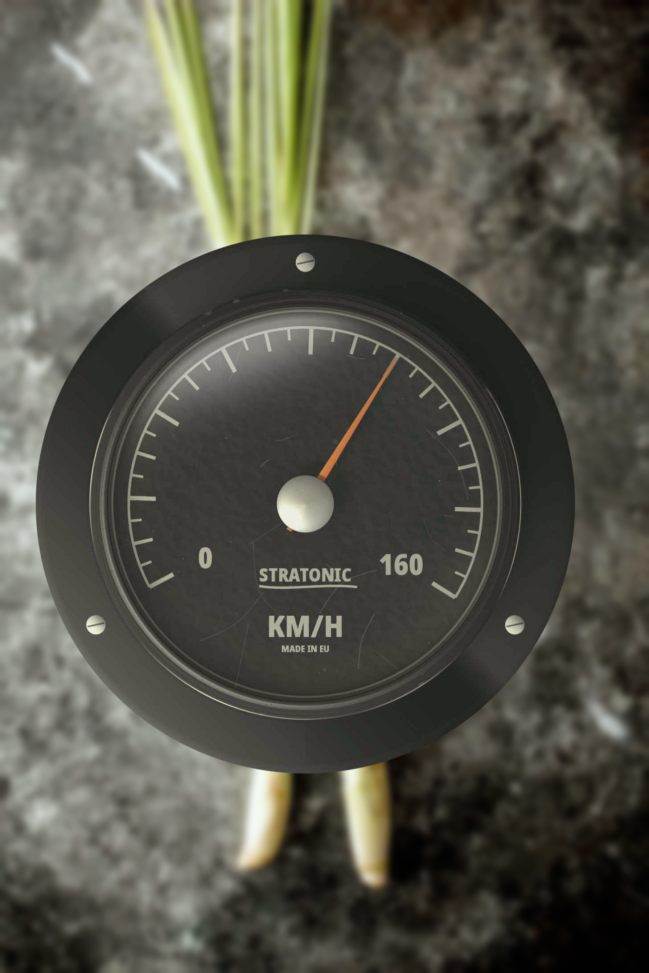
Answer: 100 km/h
